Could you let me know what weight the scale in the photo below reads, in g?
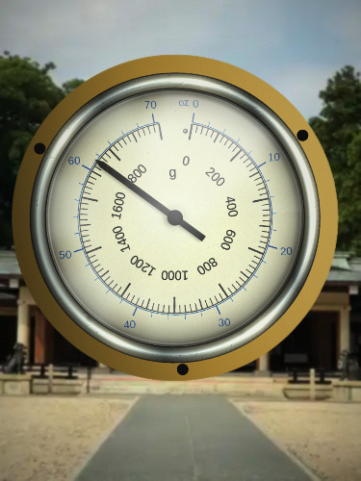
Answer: 1740 g
